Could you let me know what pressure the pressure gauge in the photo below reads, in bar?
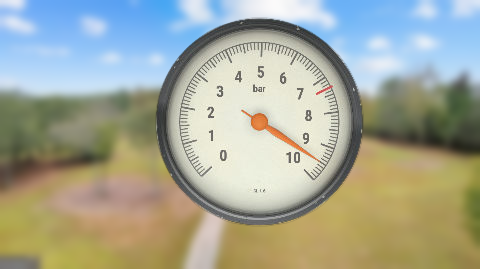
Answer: 9.5 bar
